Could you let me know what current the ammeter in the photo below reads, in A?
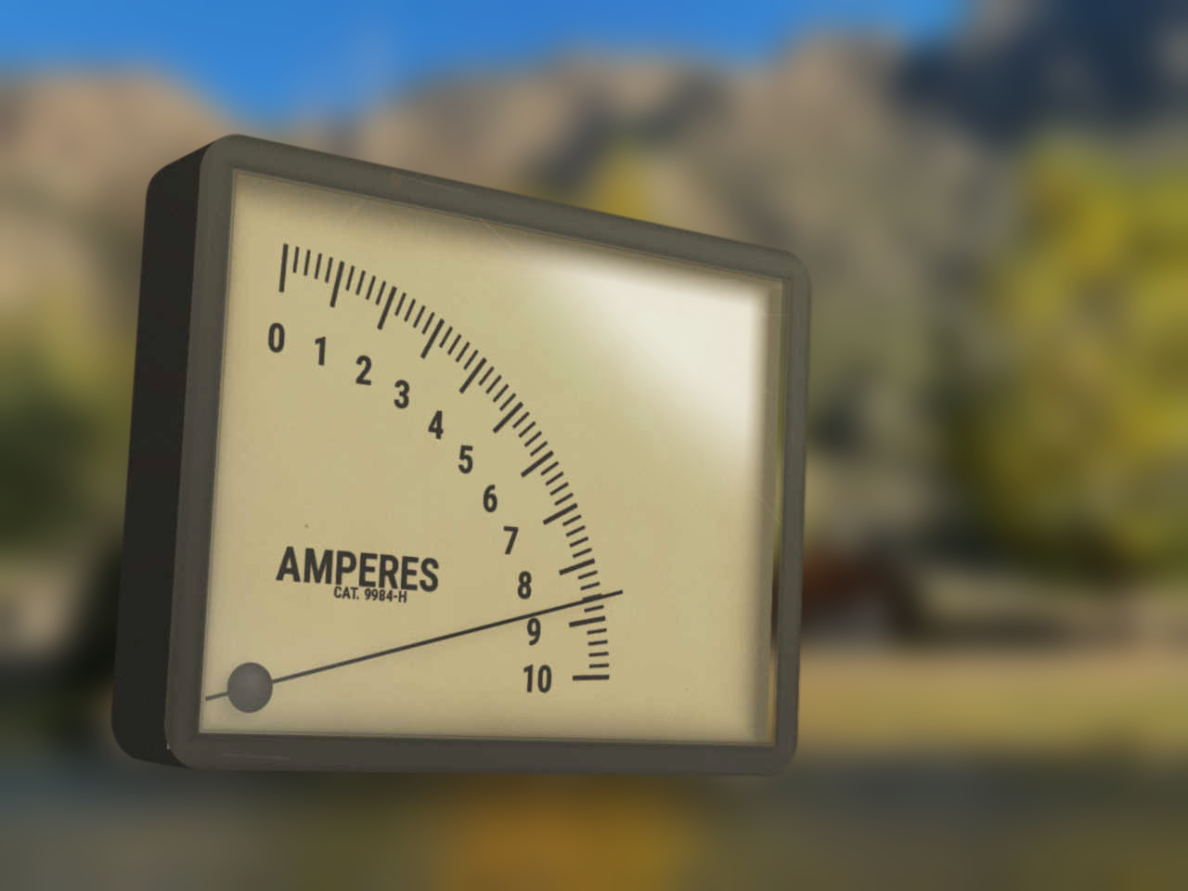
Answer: 8.6 A
